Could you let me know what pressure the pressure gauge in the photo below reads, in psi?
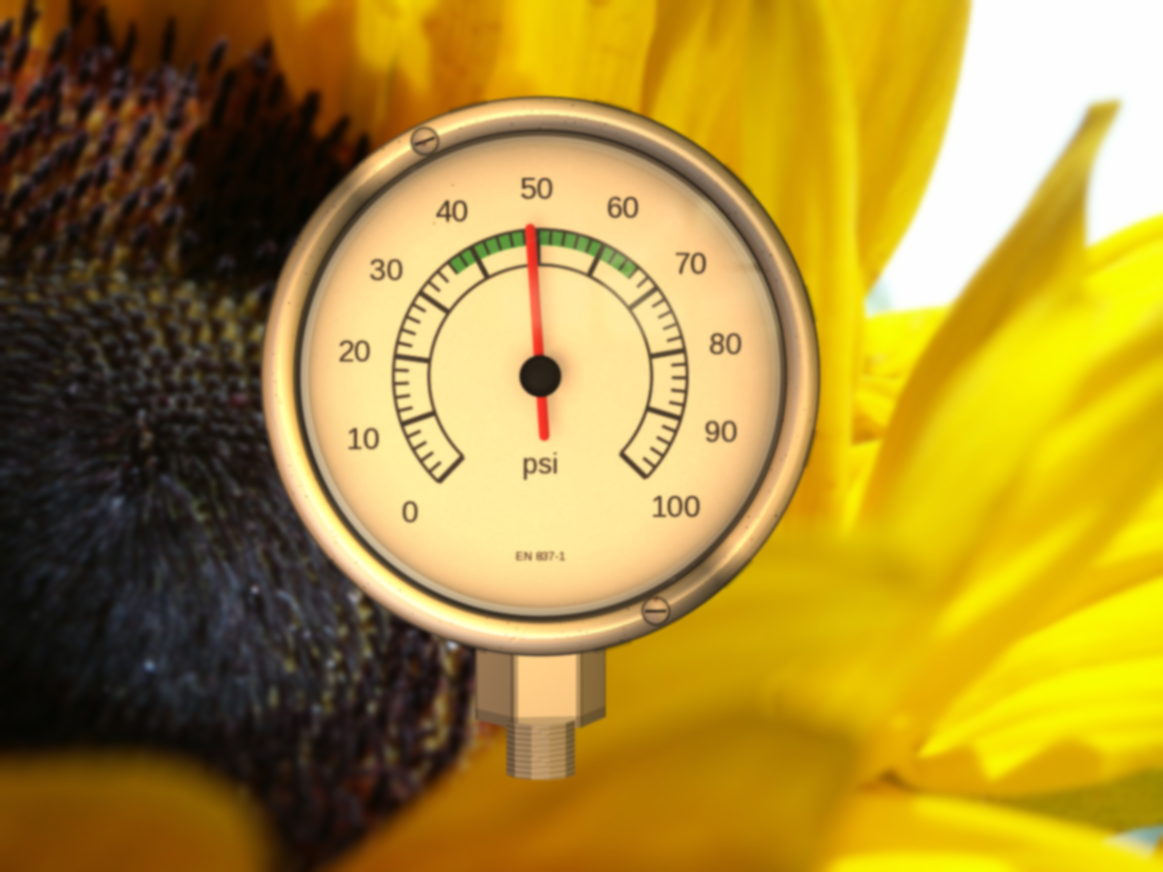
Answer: 49 psi
